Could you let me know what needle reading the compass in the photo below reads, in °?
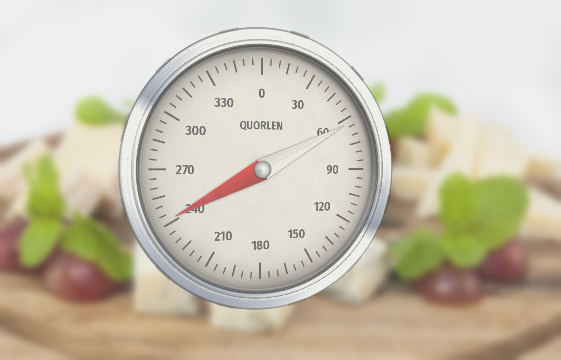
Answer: 242.5 °
